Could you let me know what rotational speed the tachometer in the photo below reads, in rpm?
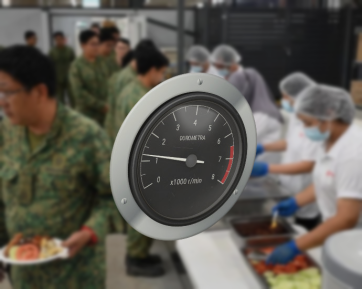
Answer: 1250 rpm
